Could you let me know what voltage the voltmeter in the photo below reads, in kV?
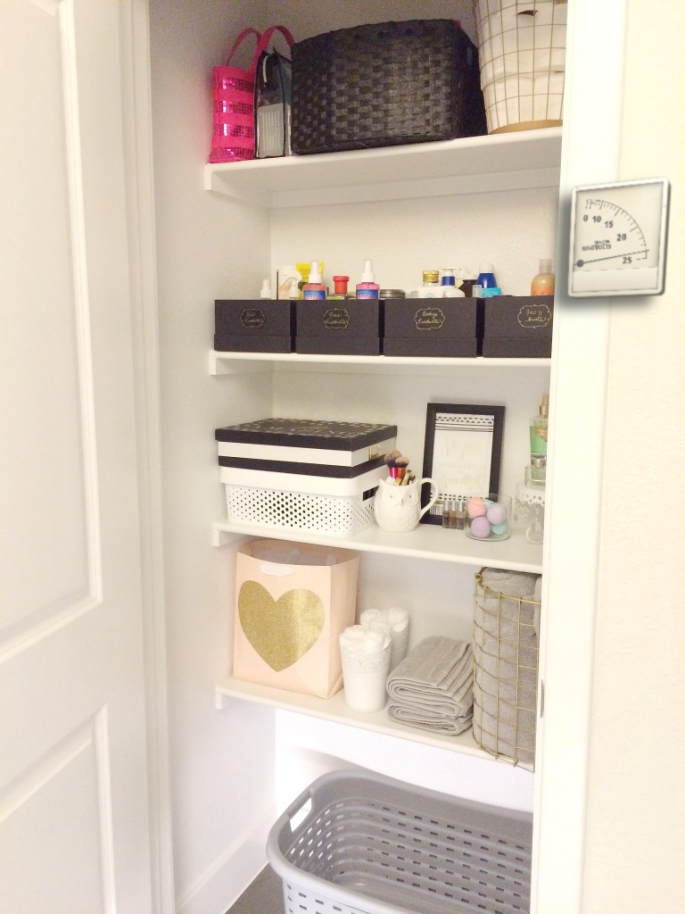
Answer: 24 kV
